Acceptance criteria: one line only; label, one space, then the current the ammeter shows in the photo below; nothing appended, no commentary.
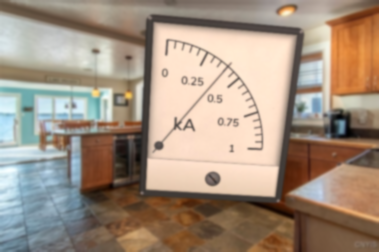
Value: 0.4 kA
